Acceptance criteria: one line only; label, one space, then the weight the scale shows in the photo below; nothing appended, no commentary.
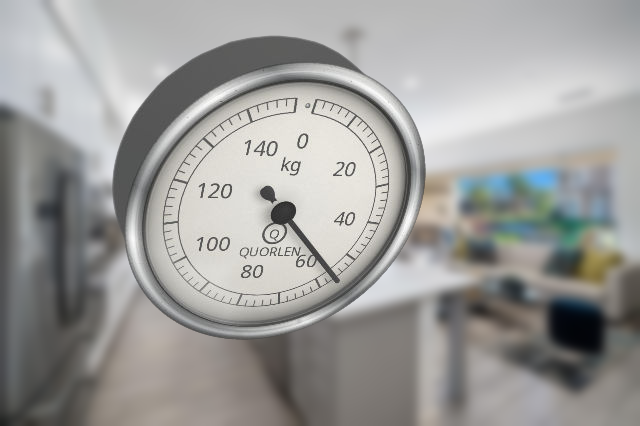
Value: 56 kg
